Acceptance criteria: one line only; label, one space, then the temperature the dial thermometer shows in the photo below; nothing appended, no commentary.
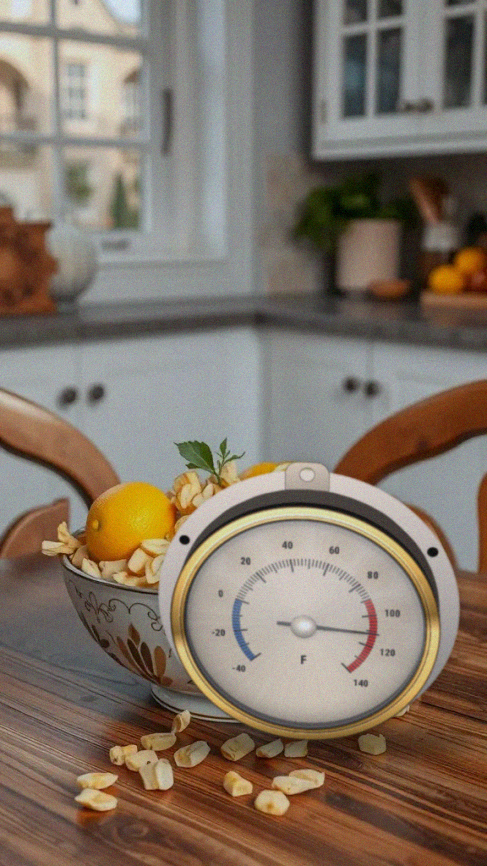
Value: 110 °F
